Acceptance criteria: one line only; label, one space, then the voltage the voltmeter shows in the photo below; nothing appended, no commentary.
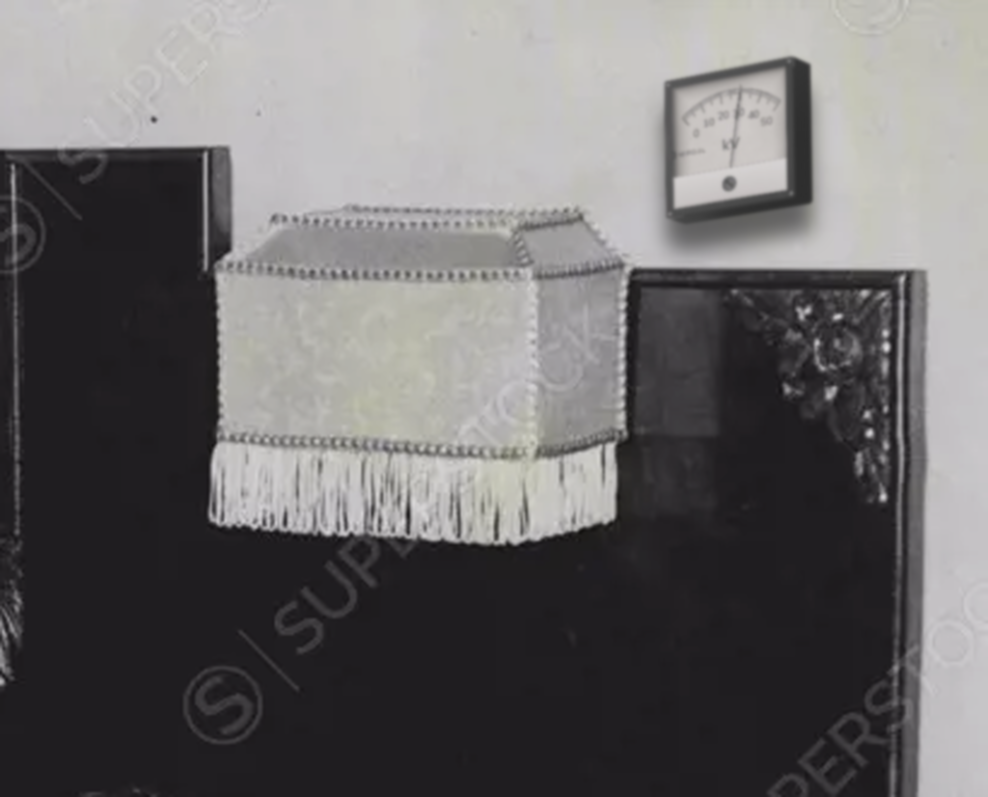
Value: 30 kV
